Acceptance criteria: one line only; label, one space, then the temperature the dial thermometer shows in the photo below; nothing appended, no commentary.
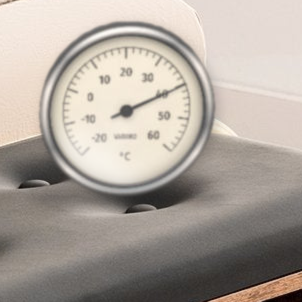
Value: 40 °C
